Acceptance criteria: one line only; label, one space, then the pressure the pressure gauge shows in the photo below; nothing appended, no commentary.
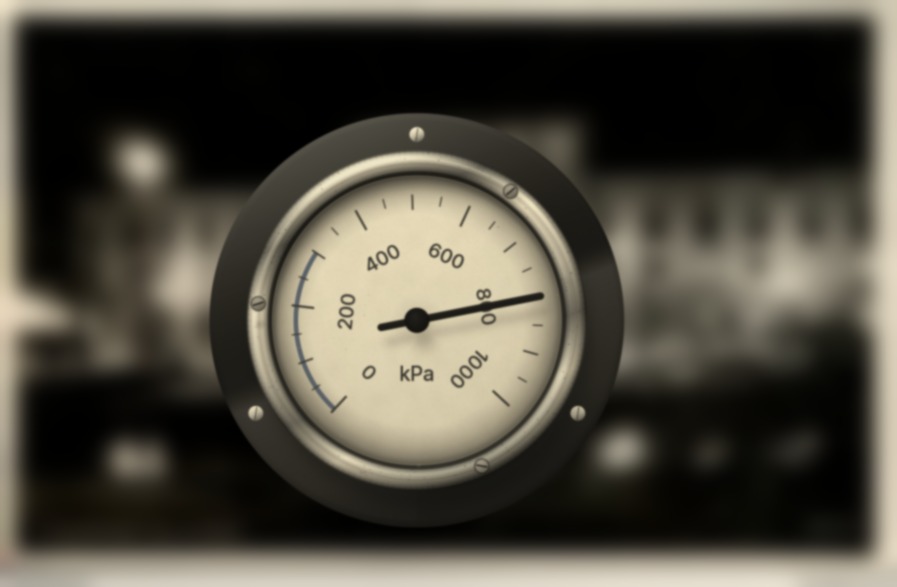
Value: 800 kPa
